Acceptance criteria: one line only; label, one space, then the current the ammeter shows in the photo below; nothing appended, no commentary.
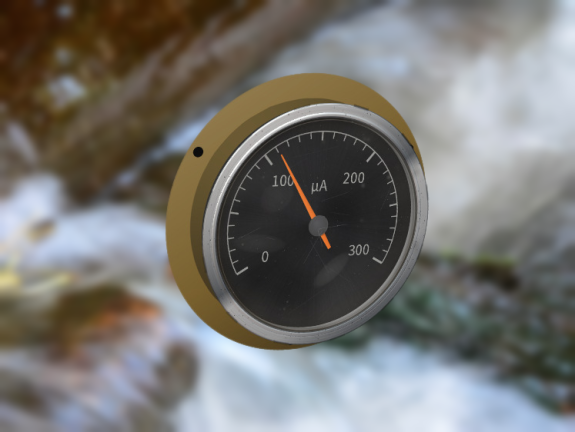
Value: 110 µA
